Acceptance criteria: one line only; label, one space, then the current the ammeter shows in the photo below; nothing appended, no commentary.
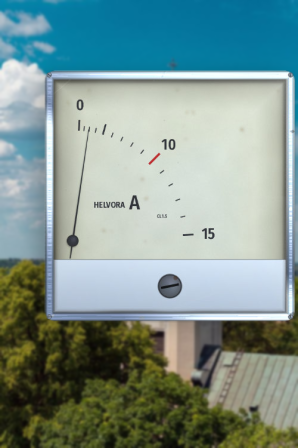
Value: 3 A
